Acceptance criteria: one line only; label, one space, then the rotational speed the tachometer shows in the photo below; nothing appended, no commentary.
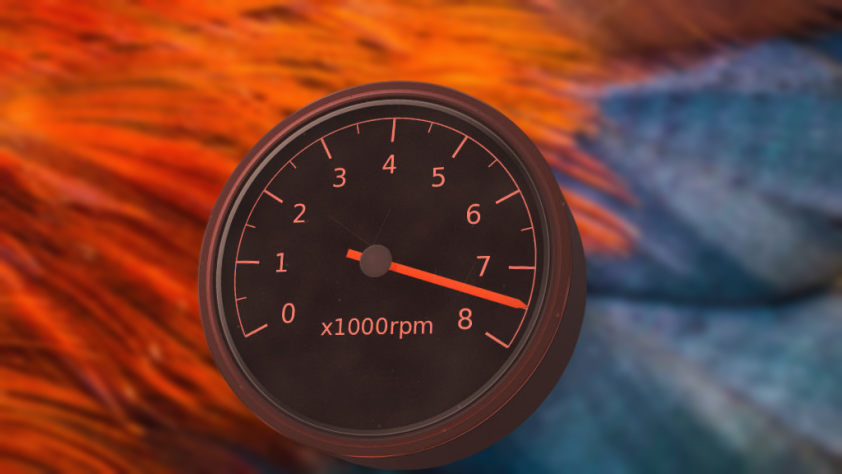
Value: 7500 rpm
